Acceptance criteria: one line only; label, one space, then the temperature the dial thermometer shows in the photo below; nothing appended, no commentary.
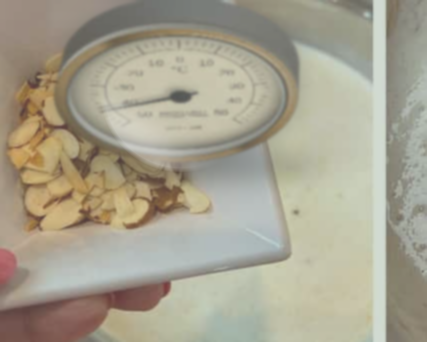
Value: -40 °C
